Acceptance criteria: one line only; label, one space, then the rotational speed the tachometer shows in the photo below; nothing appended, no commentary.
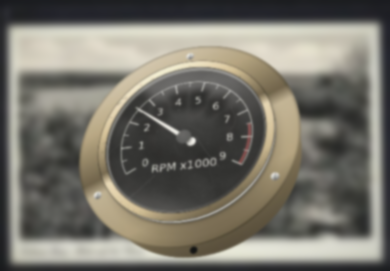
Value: 2500 rpm
